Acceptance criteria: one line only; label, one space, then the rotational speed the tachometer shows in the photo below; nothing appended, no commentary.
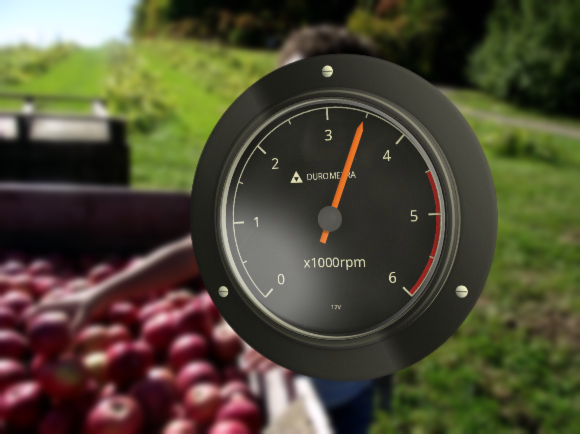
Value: 3500 rpm
